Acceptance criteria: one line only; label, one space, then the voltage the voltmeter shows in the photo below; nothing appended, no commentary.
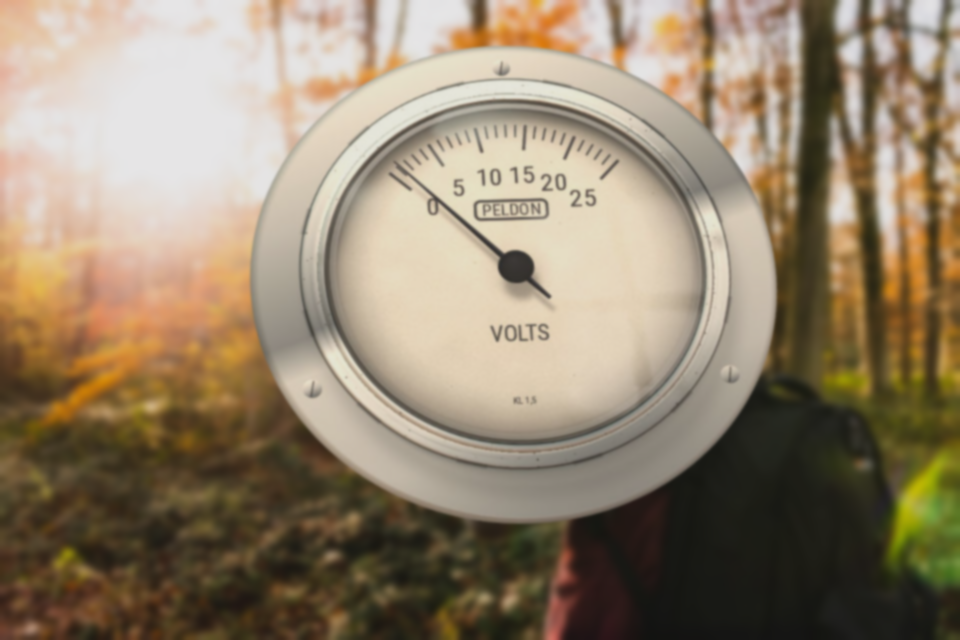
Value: 1 V
